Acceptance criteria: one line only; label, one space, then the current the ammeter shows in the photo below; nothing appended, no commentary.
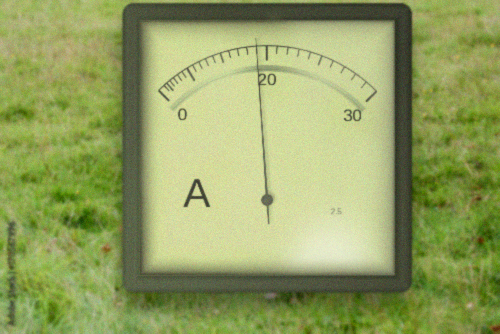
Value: 19 A
